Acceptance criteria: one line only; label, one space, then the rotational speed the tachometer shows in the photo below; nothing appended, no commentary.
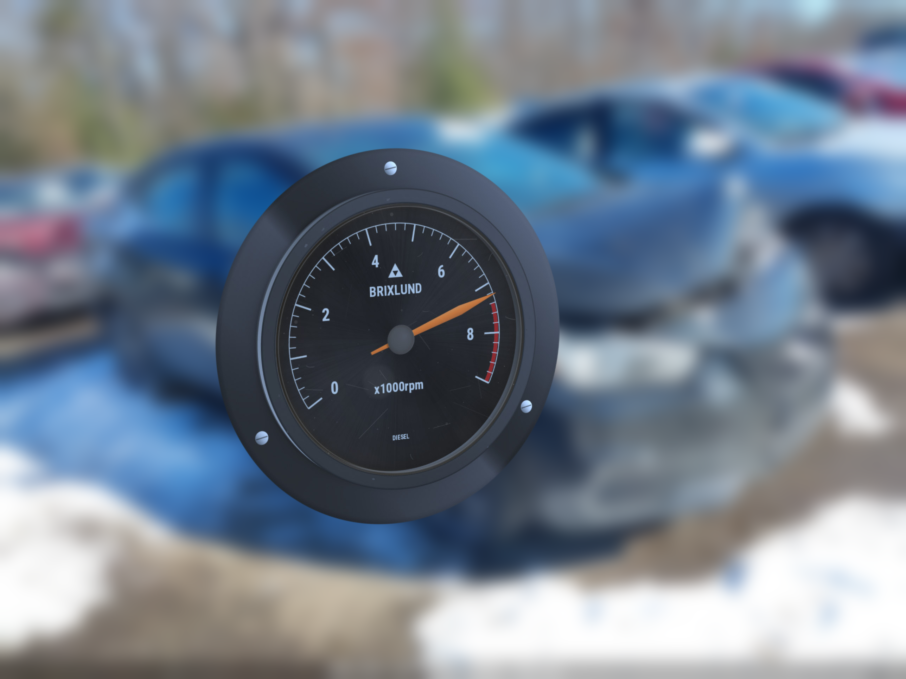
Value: 7200 rpm
